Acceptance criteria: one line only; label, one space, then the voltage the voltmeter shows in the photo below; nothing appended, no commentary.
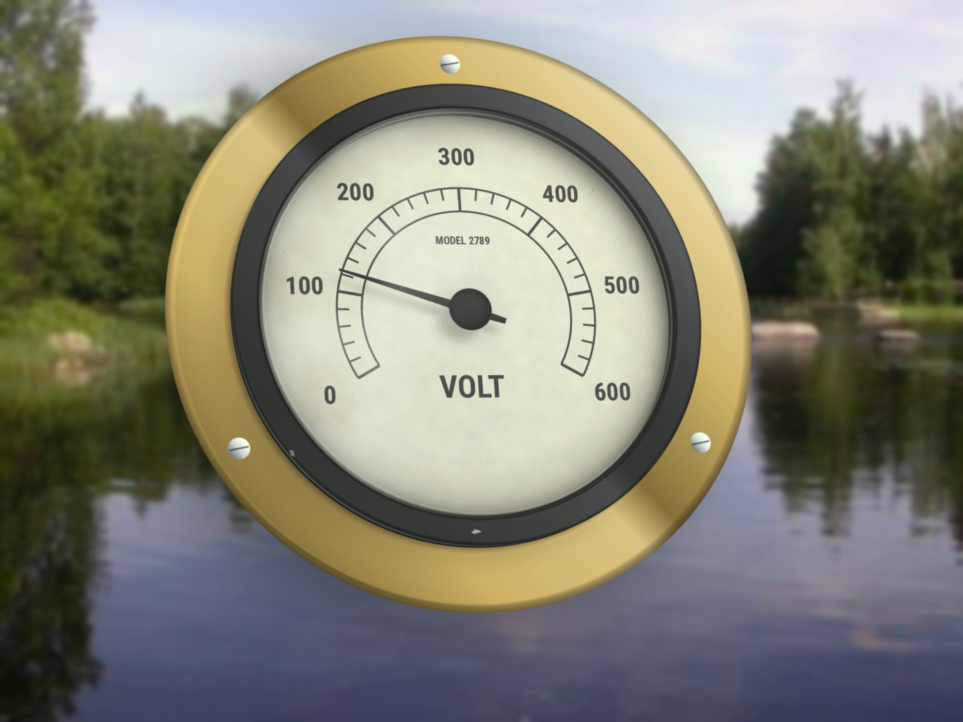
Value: 120 V
